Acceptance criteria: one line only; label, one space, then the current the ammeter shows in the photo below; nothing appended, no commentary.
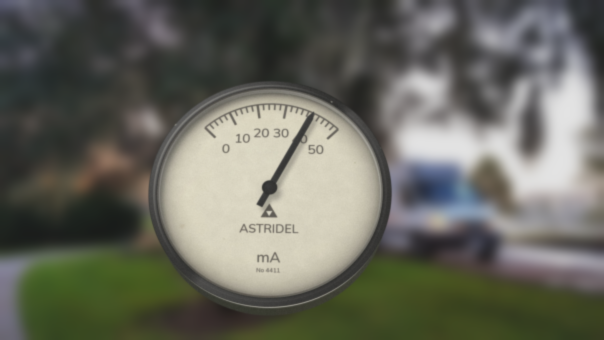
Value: 40 mA
